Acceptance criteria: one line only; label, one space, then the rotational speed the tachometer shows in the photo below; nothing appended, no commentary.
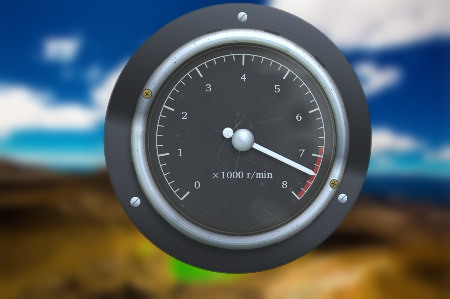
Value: 7400 rpm
